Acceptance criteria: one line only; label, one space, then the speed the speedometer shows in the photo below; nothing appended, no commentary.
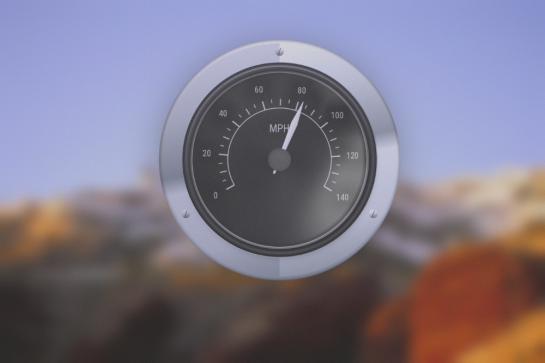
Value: 82.5 mph
